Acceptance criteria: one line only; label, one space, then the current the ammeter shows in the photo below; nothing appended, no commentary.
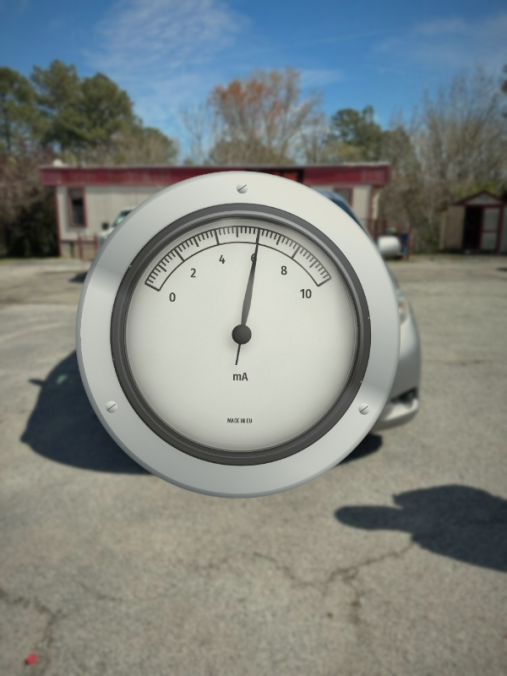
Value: 6 mA
